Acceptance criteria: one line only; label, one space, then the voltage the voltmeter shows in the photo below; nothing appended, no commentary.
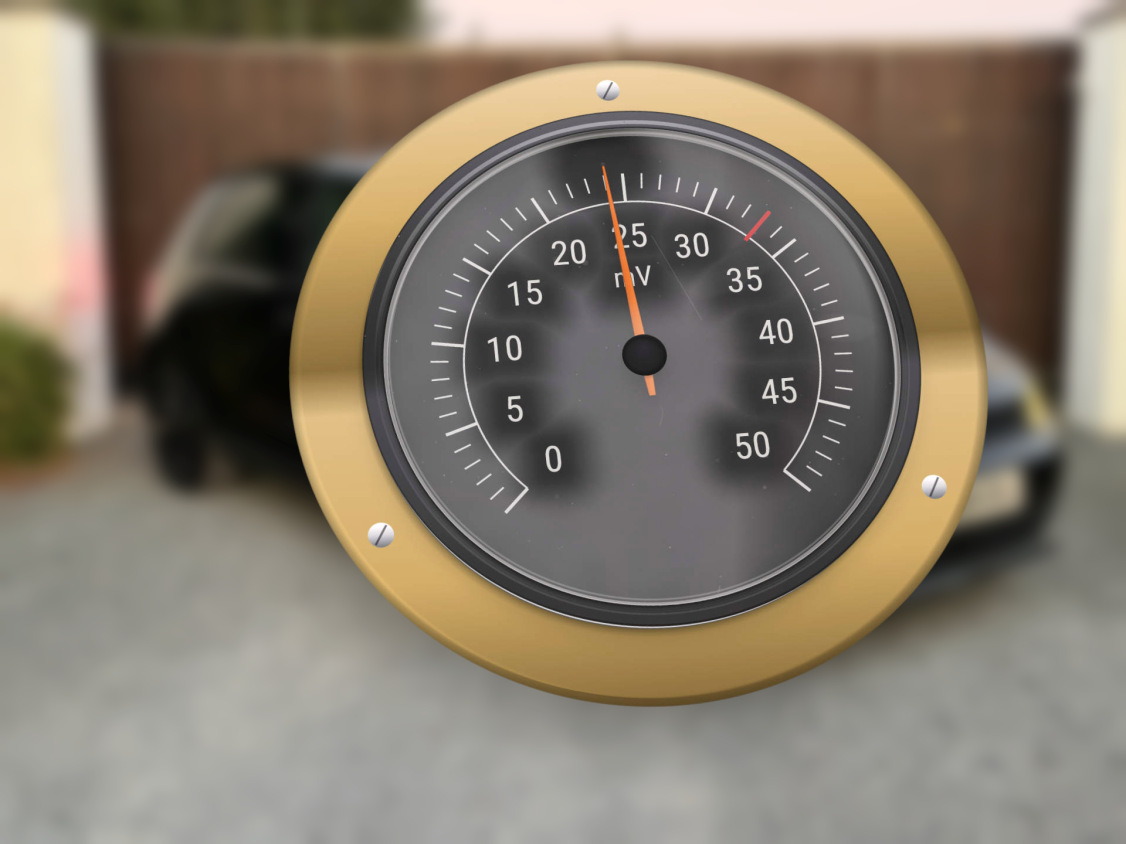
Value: 24 mV
